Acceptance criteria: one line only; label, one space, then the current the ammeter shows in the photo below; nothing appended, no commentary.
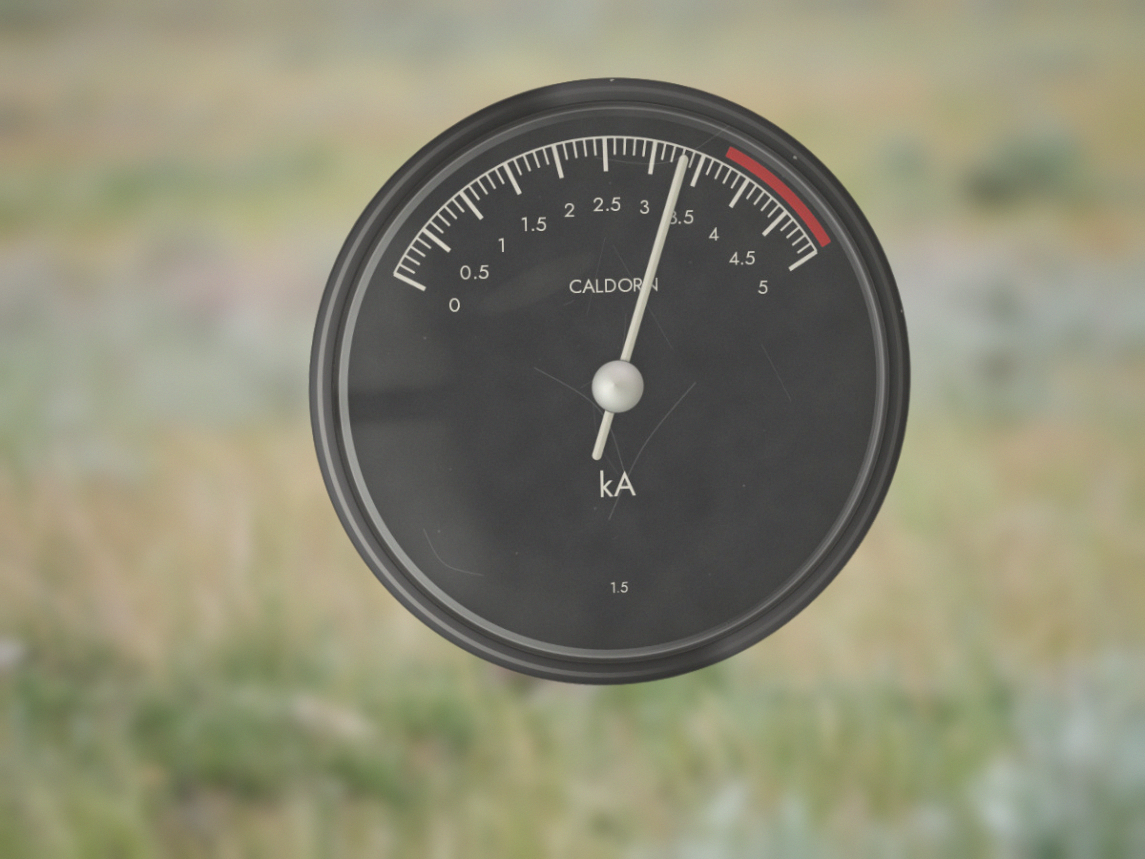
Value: 3.3 kA
